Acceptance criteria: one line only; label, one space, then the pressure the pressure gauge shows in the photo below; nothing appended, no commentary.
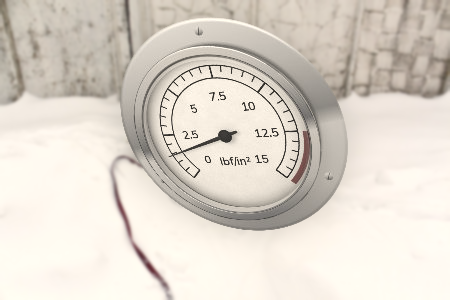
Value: 1.5 psi
